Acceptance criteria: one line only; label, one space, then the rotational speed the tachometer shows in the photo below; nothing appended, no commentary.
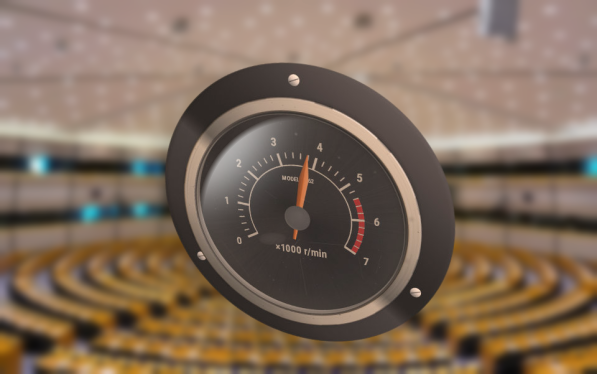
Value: 3800 rpm
